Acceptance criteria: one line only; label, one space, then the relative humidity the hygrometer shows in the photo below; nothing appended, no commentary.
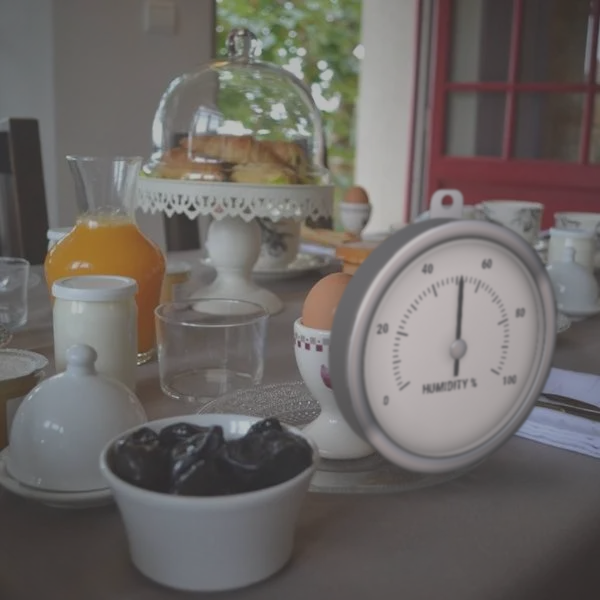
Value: 50 %
